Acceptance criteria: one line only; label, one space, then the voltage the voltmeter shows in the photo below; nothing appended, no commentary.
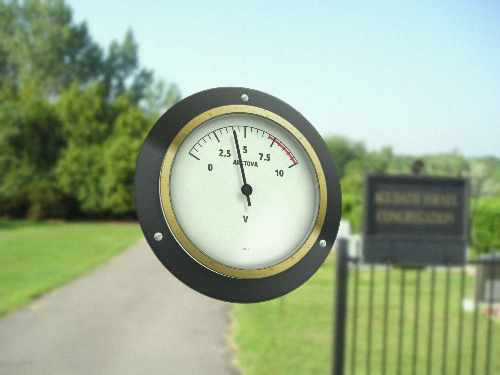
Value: 4 V
